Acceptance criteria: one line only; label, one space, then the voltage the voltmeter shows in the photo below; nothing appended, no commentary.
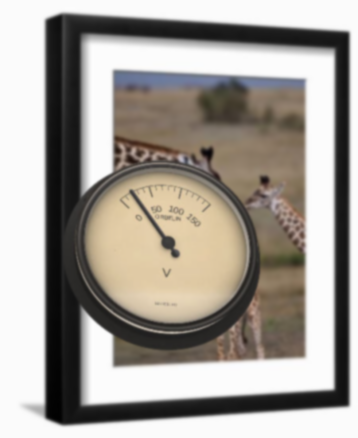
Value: 20 V
